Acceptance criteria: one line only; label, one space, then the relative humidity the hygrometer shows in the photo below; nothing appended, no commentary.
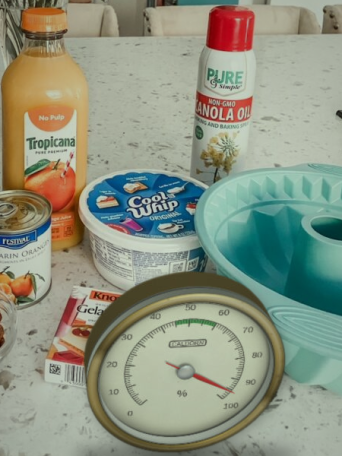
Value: 95 %
